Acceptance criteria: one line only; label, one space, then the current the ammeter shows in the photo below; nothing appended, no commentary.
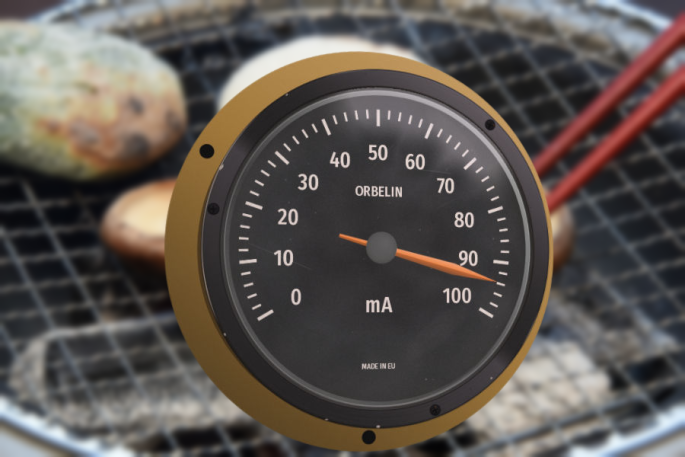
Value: 94 mA
